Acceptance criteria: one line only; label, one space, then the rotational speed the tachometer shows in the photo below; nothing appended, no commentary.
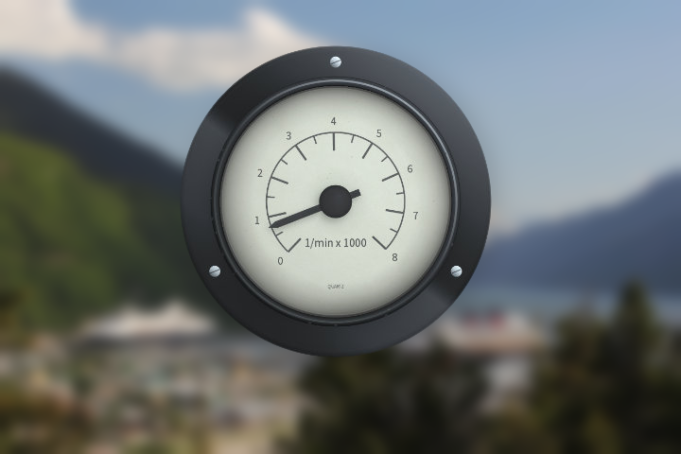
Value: 750 rpm
